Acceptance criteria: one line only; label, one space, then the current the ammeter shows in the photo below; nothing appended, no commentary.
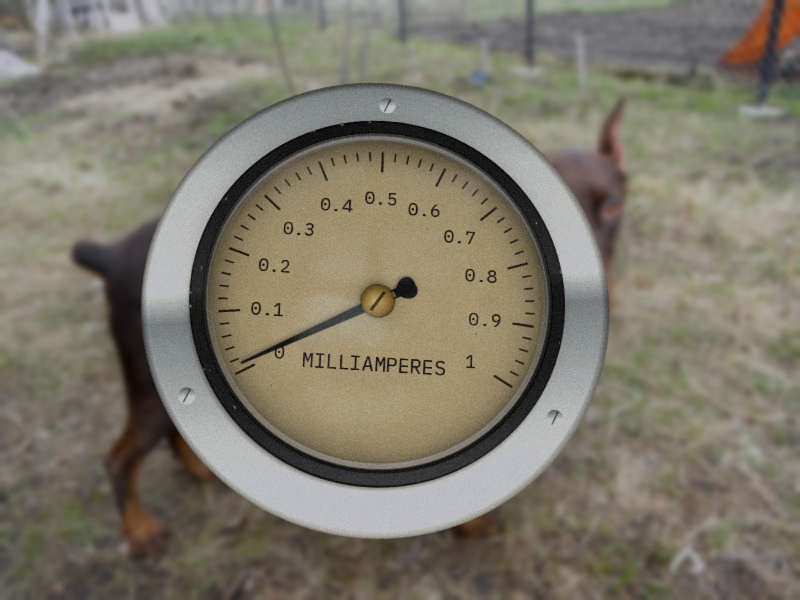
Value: 0.01 mA
